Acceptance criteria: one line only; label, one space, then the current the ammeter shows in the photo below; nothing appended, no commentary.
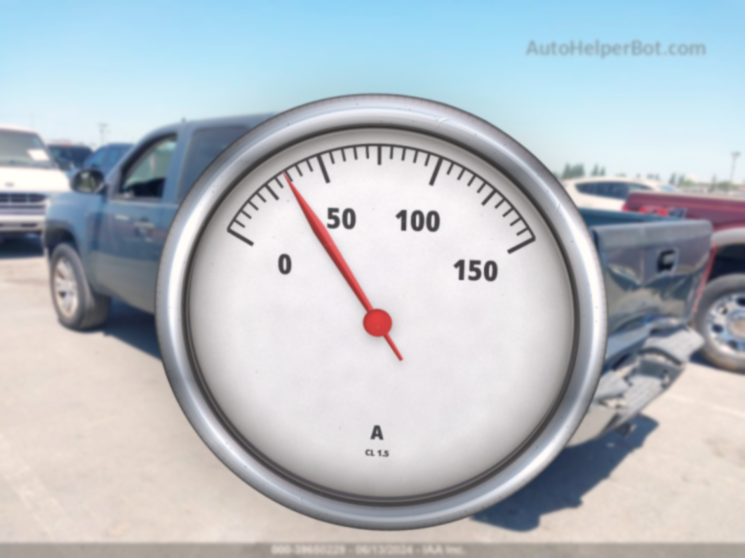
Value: 35 A
